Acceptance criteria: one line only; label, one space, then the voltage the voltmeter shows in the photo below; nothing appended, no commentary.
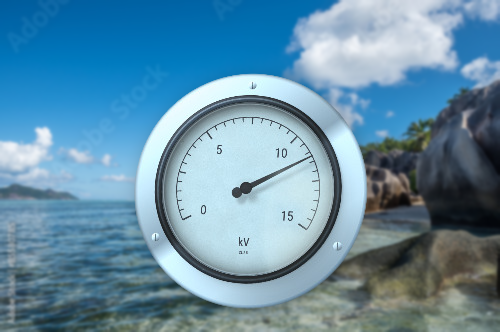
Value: 11.25 kV
